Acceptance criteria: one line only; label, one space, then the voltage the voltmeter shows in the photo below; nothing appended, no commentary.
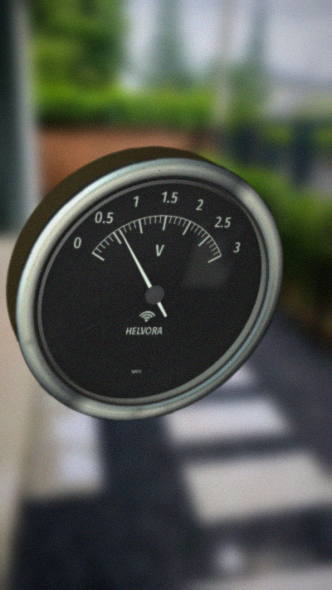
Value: 0.6 V
